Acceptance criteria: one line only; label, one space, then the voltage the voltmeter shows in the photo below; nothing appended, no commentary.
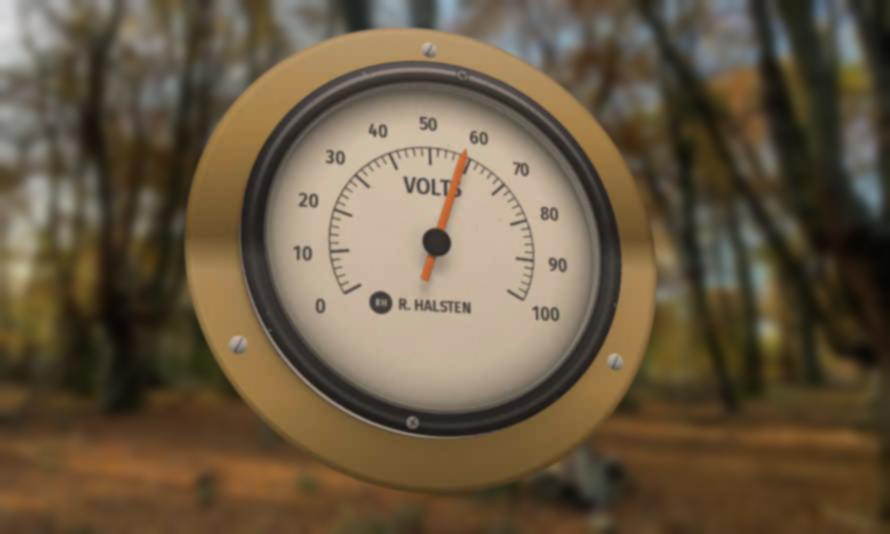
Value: 58 V
